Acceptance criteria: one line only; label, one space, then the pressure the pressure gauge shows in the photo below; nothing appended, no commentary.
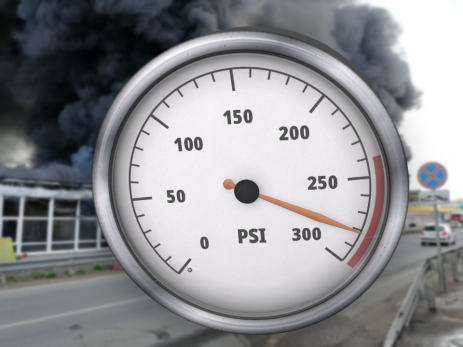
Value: 280 psi
